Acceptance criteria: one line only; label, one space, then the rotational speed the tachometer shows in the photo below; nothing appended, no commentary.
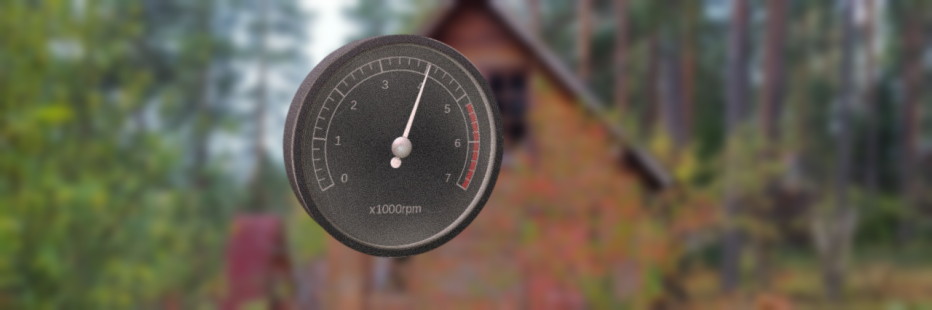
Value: 4000 rpm
